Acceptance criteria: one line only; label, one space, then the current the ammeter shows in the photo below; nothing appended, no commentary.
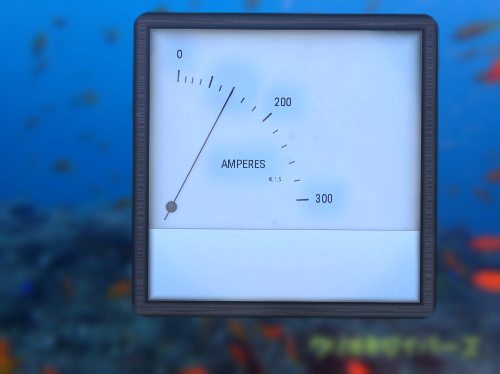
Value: 140 A
